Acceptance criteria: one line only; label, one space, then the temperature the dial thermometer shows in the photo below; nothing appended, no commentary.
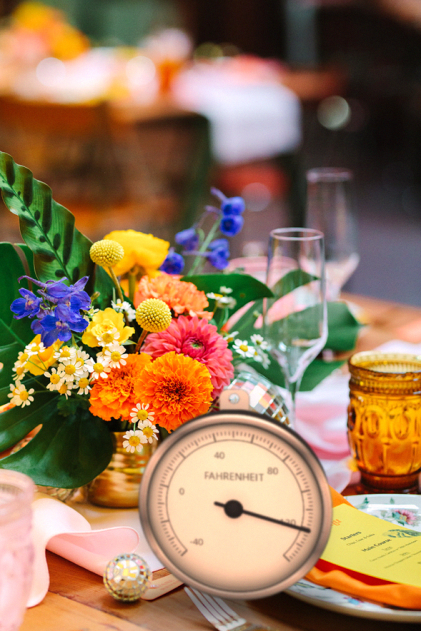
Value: 120 °F
